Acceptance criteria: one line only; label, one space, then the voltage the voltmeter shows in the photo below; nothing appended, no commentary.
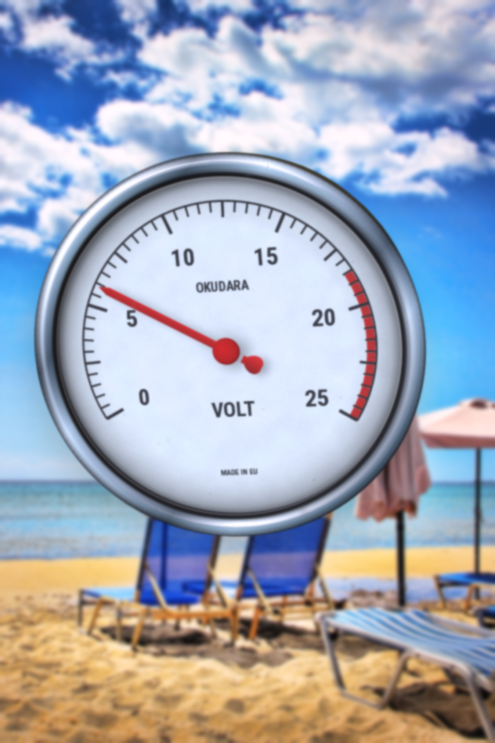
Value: 6 V
